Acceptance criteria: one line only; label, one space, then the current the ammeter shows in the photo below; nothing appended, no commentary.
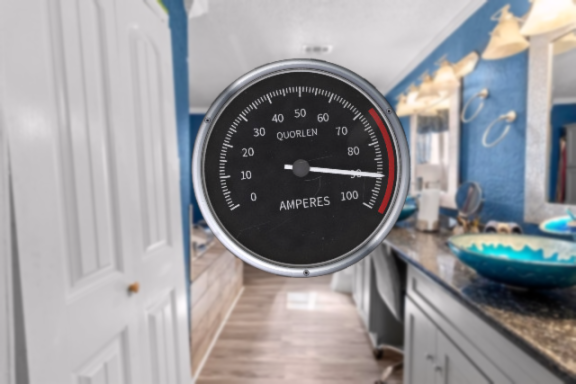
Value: 90 A
